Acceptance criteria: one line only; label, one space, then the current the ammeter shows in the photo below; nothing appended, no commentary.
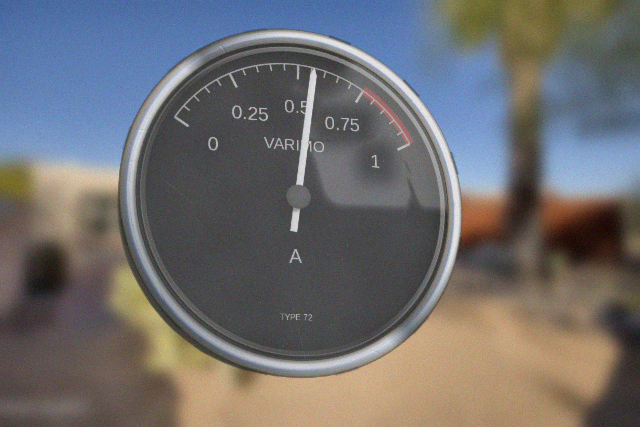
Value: 0.55 A
